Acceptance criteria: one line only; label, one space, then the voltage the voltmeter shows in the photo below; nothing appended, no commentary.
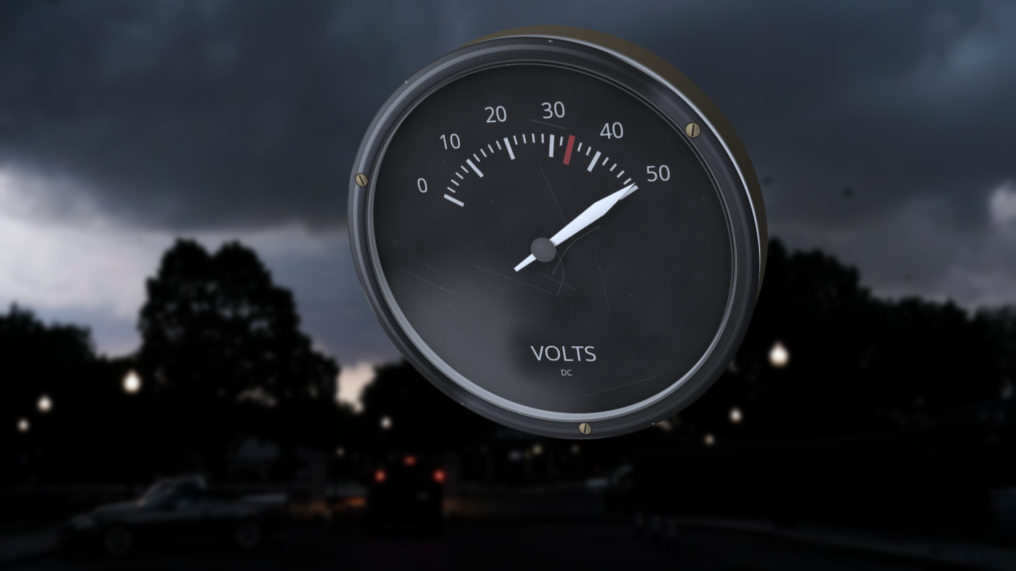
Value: 49 V
